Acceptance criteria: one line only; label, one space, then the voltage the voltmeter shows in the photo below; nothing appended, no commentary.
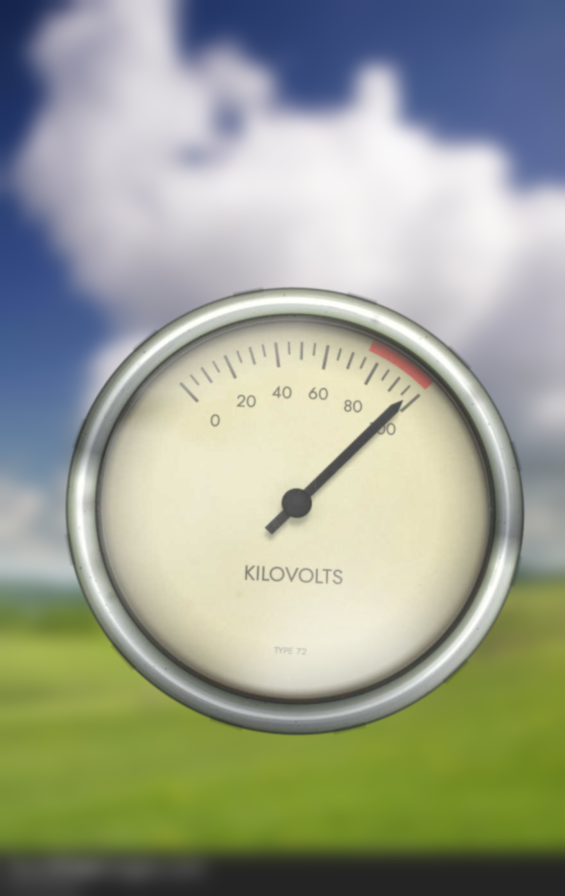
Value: 97.5 kV
